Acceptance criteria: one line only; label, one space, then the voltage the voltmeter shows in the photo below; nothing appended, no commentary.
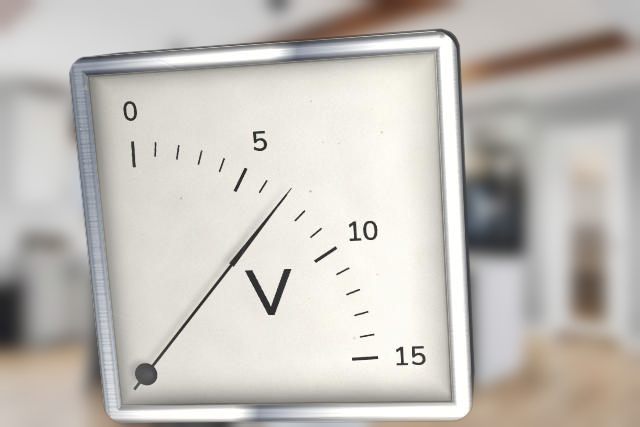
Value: 7 V
